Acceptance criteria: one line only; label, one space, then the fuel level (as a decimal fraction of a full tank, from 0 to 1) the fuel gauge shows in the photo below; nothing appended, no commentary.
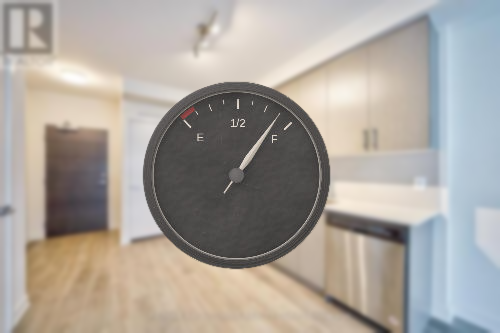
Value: 0.875
